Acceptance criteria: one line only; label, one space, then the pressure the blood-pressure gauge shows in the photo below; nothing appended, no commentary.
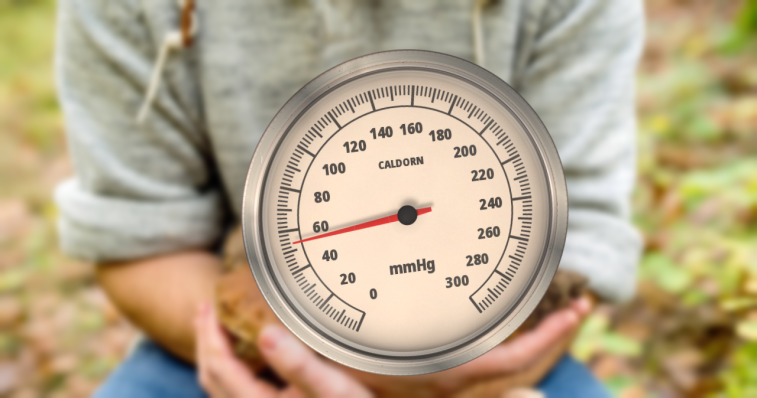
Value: 54 mmHg
